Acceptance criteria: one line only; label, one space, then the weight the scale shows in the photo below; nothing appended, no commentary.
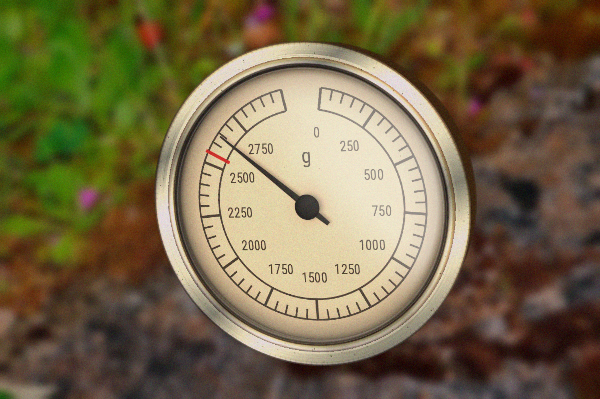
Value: 2650 g
